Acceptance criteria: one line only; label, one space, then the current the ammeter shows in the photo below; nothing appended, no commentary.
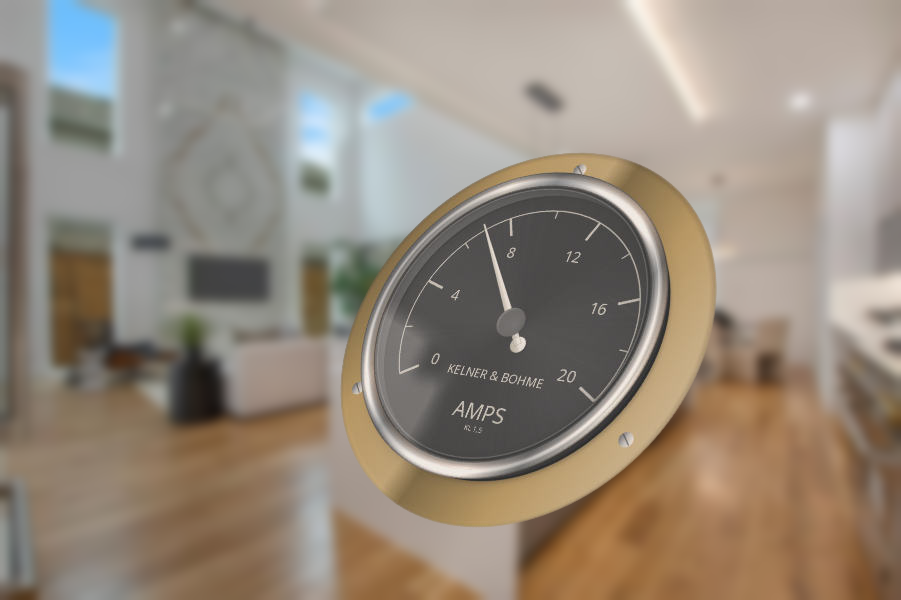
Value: 7 A
